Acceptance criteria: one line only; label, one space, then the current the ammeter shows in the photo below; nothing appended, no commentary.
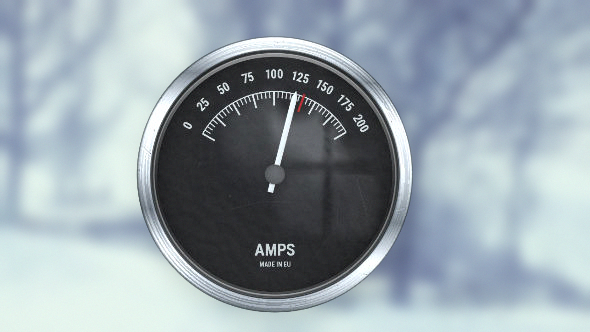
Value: 125 A
